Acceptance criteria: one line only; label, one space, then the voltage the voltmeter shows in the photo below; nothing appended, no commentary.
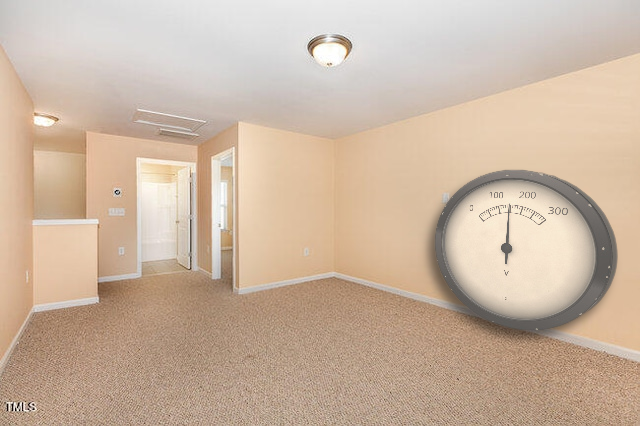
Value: 150 V
